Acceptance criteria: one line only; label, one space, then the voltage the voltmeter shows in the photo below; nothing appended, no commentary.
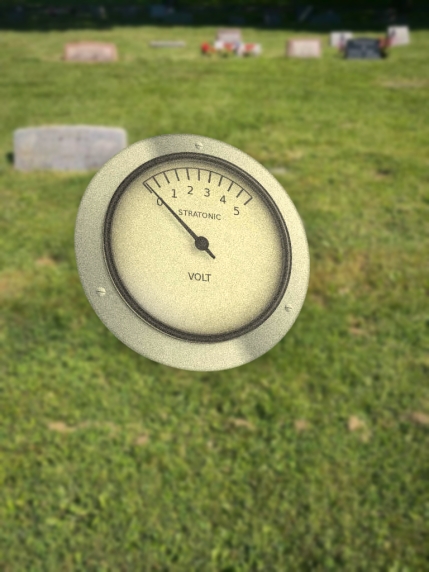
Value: 0 V
